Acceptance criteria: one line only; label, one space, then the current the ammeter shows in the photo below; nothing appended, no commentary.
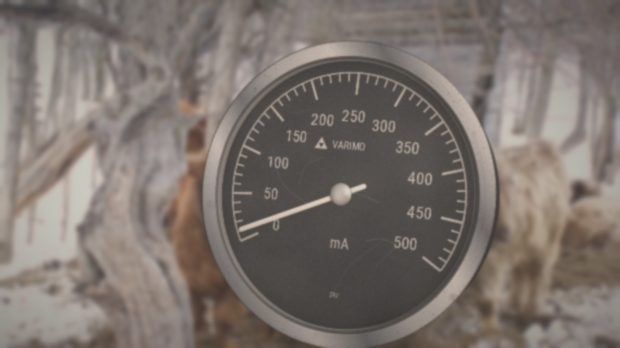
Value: 10 mA
